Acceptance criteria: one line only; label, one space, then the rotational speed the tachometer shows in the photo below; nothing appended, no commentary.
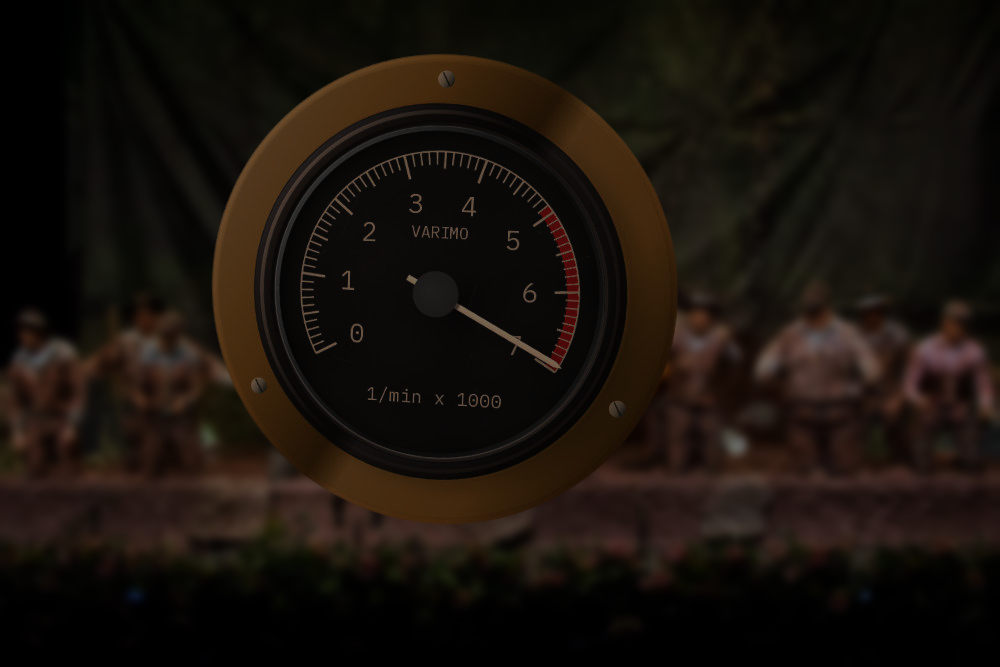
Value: 6900 rpm
